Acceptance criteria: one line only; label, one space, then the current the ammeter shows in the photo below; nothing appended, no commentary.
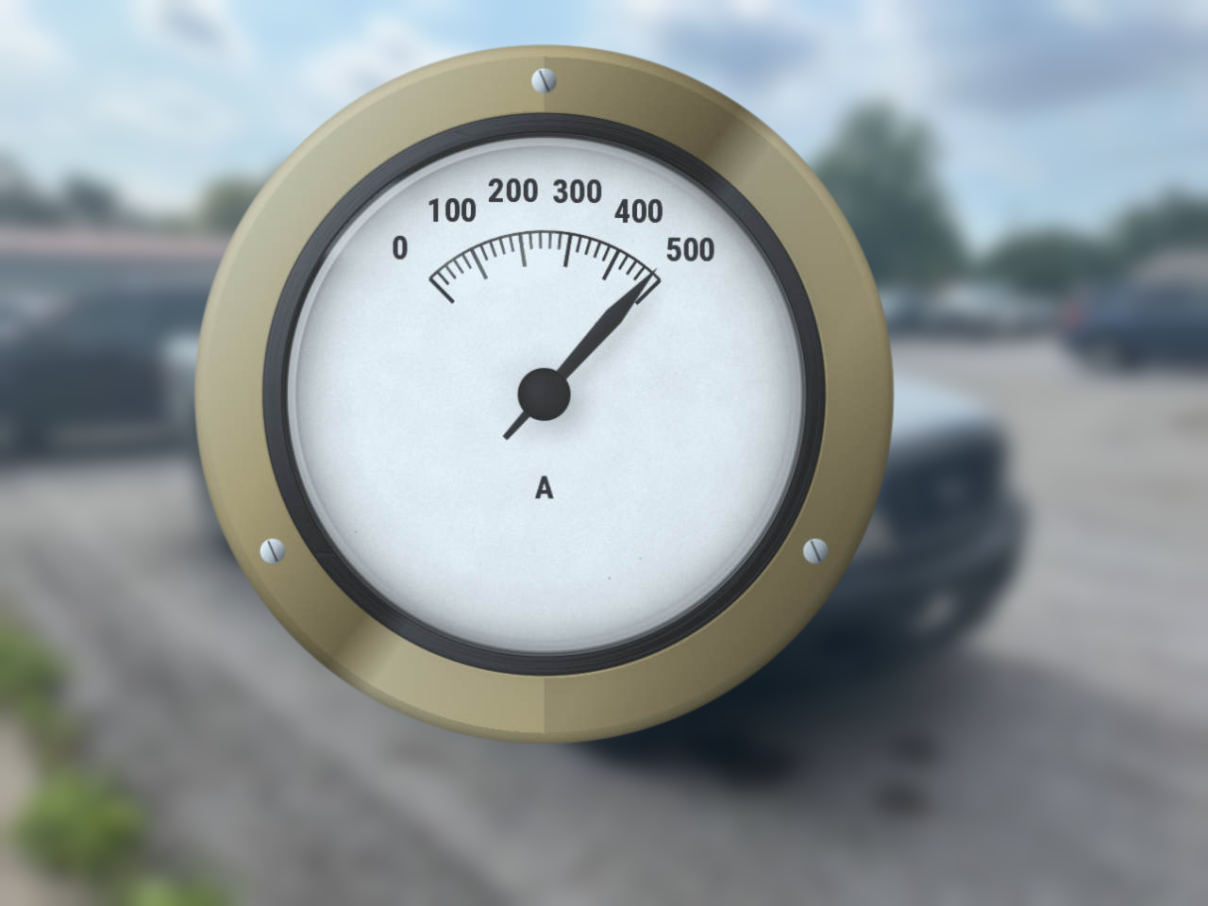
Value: 480 A
